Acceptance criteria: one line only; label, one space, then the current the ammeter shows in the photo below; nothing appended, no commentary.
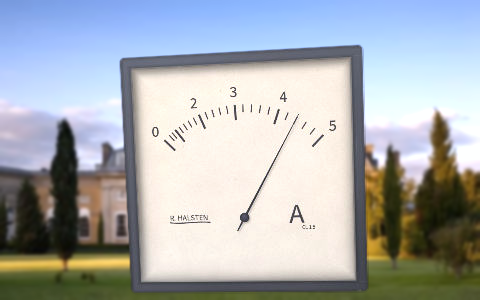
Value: 4.4 A
